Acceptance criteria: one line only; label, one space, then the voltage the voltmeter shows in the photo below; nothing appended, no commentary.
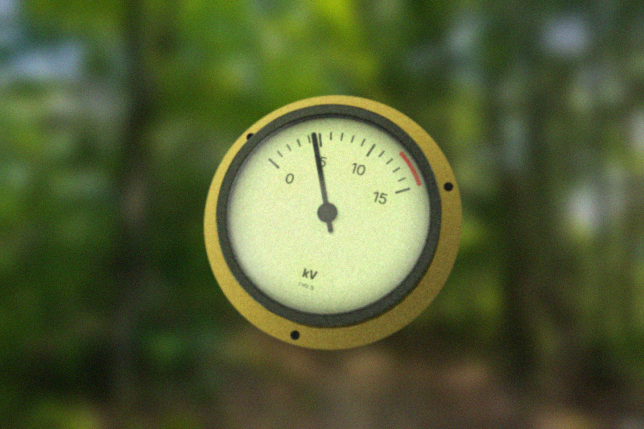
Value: 4.5 kV
